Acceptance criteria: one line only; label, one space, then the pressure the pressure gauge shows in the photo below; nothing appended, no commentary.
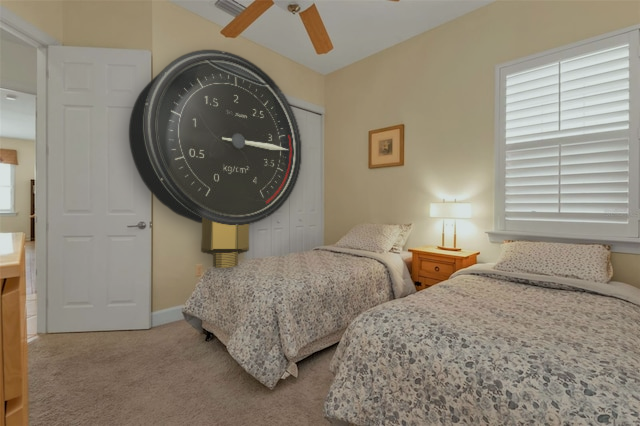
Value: 3.2 kg/cm²
